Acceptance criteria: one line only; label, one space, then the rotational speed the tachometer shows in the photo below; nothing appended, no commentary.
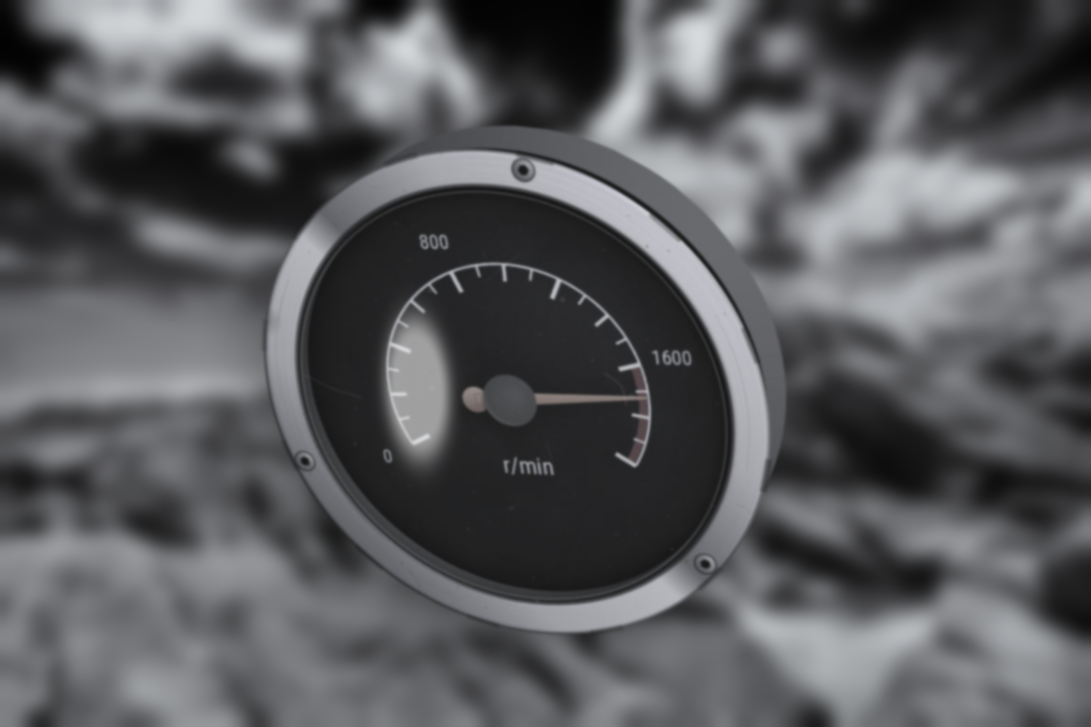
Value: 1700 rpm
